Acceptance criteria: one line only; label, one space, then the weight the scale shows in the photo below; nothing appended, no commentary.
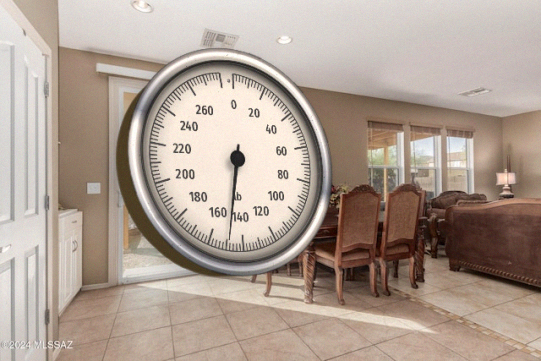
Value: 150 lb
